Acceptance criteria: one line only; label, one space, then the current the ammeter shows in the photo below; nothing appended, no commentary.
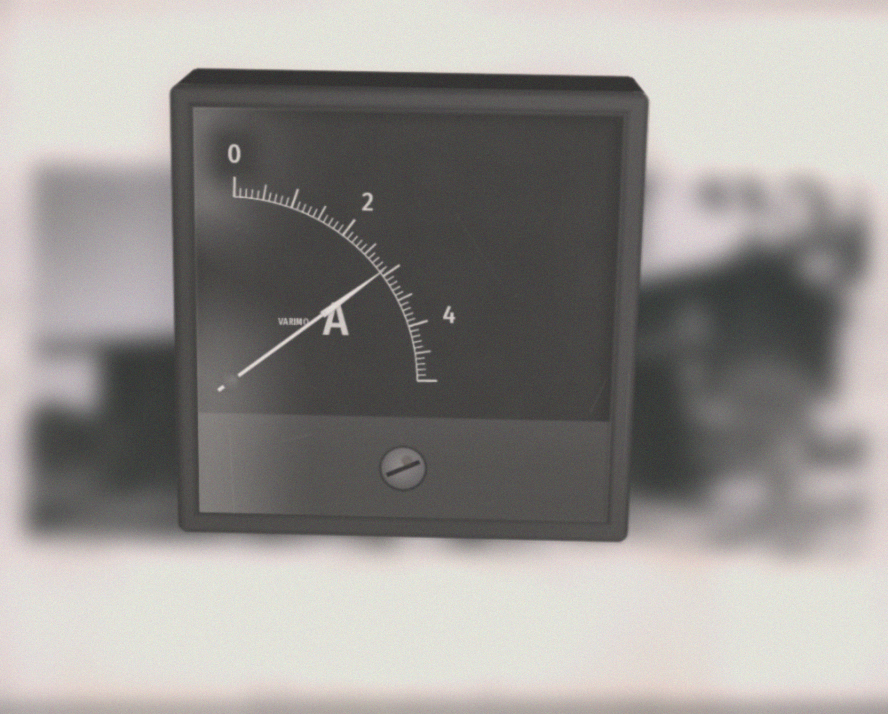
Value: 2.9 A
